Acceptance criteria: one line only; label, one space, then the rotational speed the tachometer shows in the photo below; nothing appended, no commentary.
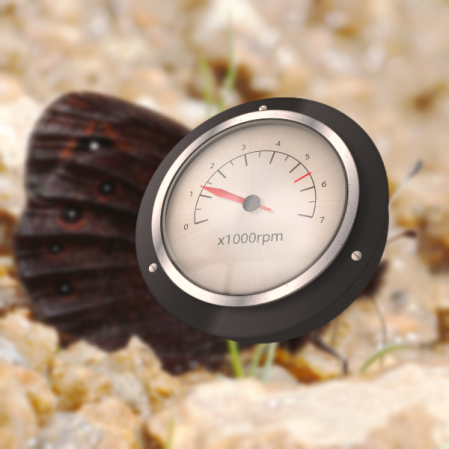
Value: 1250 rpm
